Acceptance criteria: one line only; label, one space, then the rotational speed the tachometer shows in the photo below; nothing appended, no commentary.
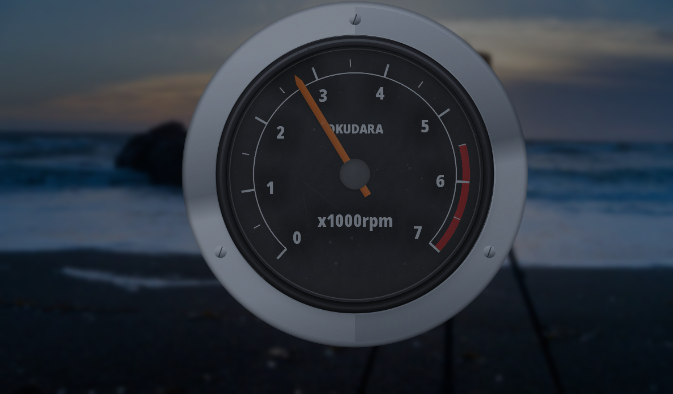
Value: 2750 rpm
